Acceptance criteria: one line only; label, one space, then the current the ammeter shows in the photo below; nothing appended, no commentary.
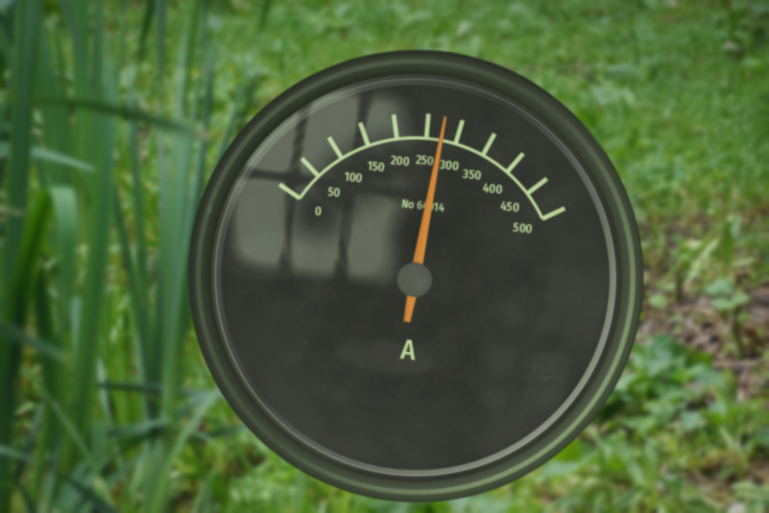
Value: 275 A
